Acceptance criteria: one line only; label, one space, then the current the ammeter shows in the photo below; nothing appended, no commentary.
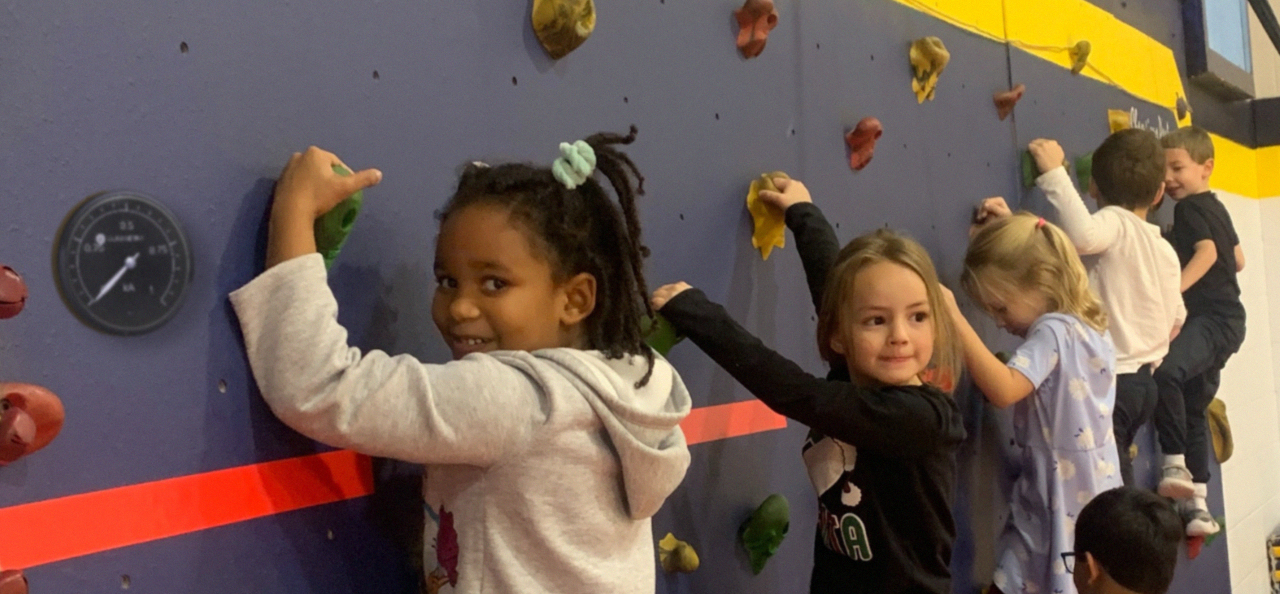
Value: 0 kA
